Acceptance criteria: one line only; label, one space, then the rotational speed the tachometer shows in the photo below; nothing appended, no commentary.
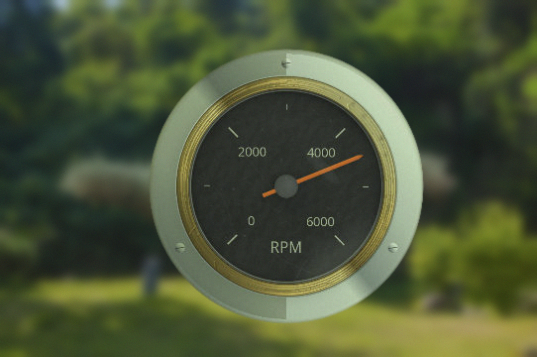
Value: 4500 rpm
